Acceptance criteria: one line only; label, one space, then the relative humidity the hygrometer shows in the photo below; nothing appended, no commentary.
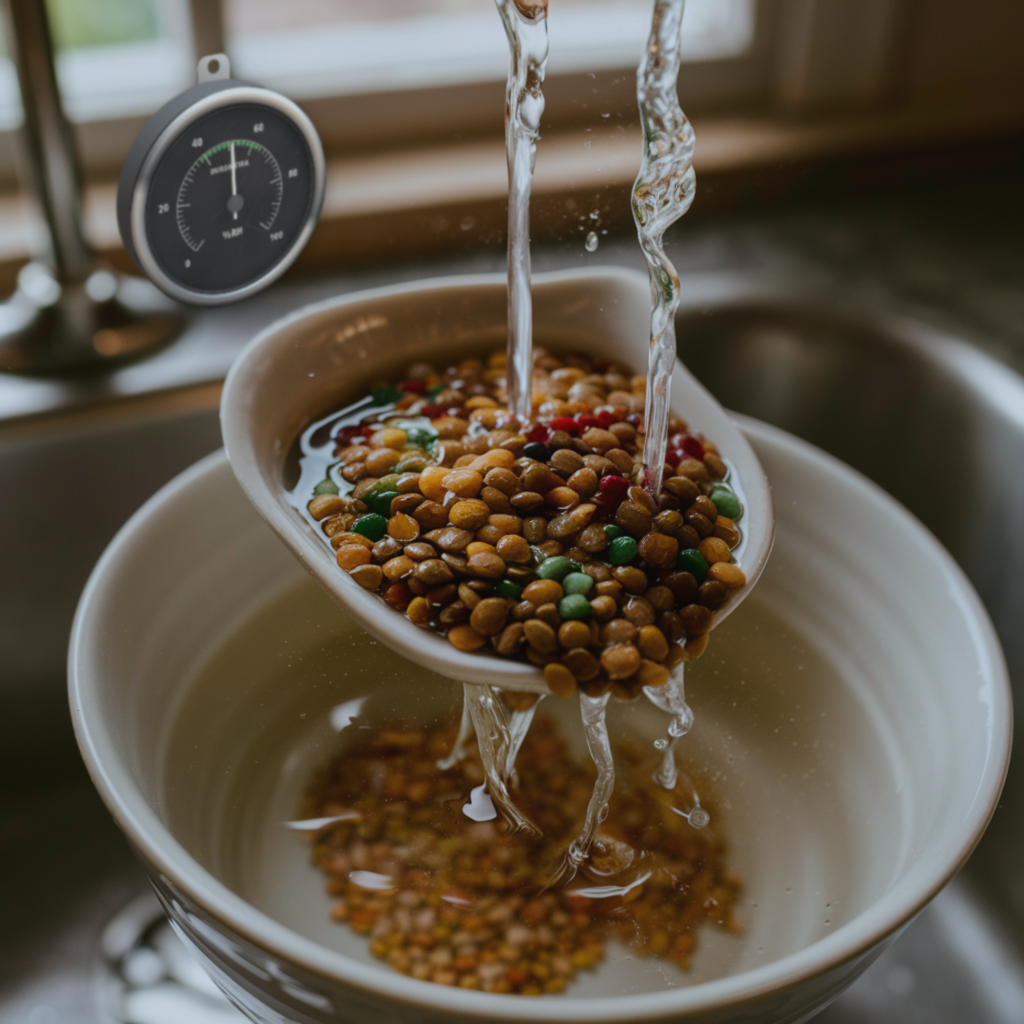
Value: 50 %
